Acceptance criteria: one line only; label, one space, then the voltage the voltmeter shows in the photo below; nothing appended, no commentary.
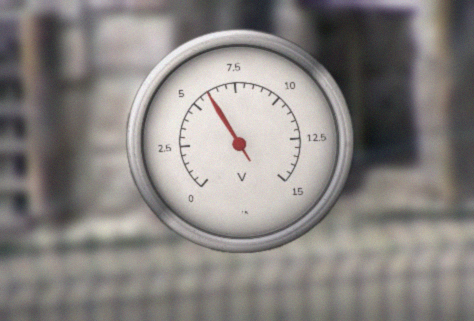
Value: 6 V
